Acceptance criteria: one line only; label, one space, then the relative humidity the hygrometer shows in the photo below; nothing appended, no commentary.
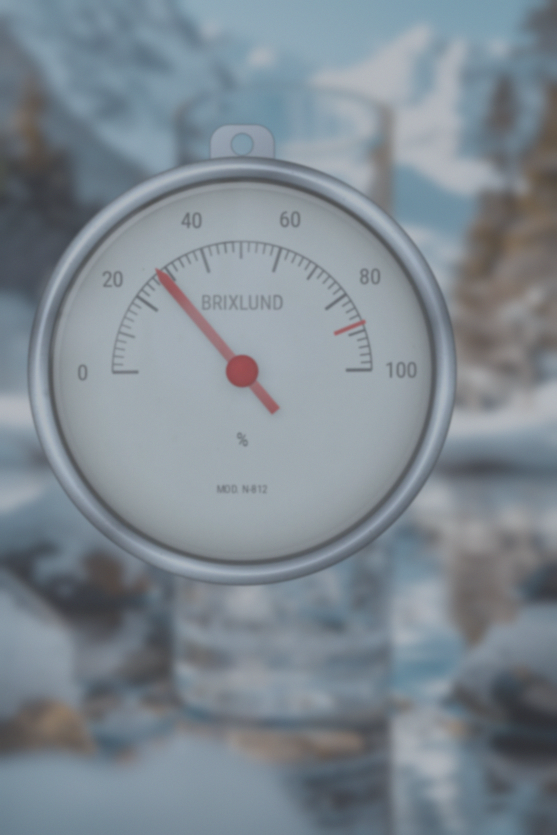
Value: 28 %
